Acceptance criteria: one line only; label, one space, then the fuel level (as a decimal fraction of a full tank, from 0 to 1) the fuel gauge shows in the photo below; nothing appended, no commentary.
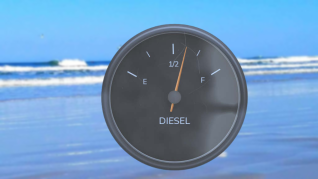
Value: 0.625
